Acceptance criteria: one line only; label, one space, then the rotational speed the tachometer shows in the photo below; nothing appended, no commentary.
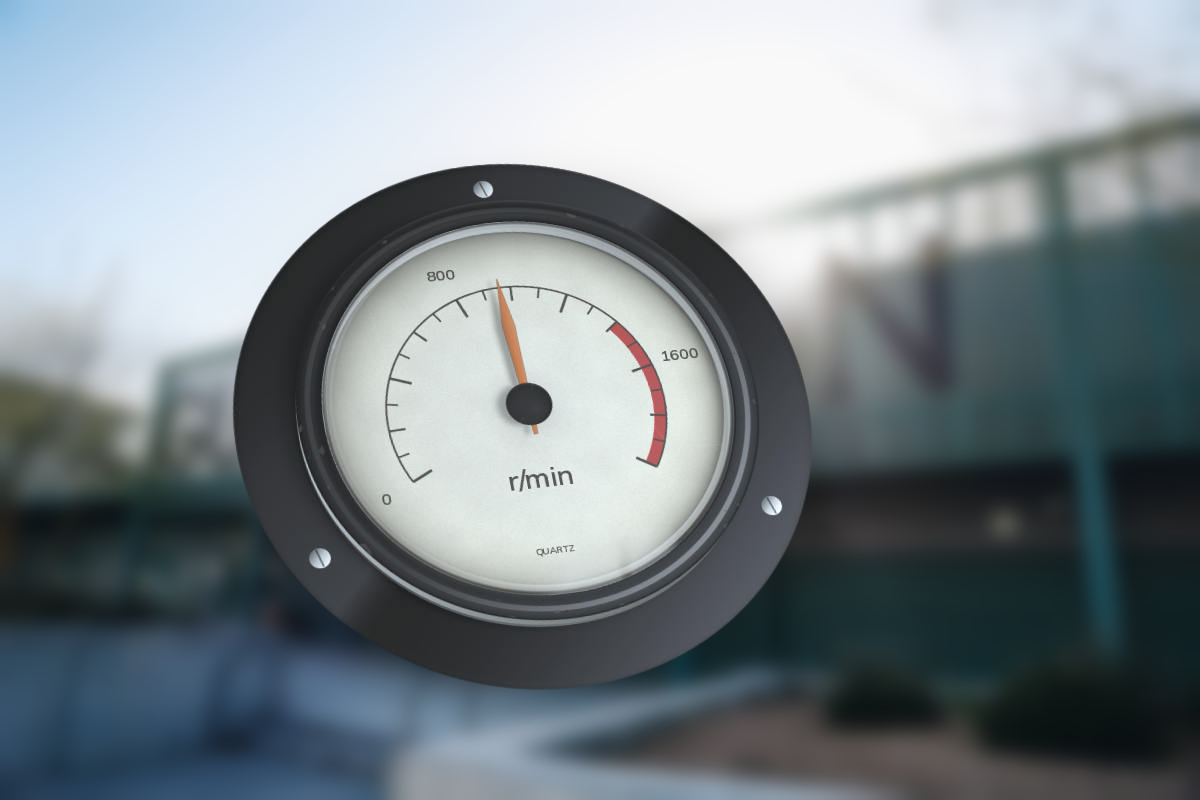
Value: 950 rpm
